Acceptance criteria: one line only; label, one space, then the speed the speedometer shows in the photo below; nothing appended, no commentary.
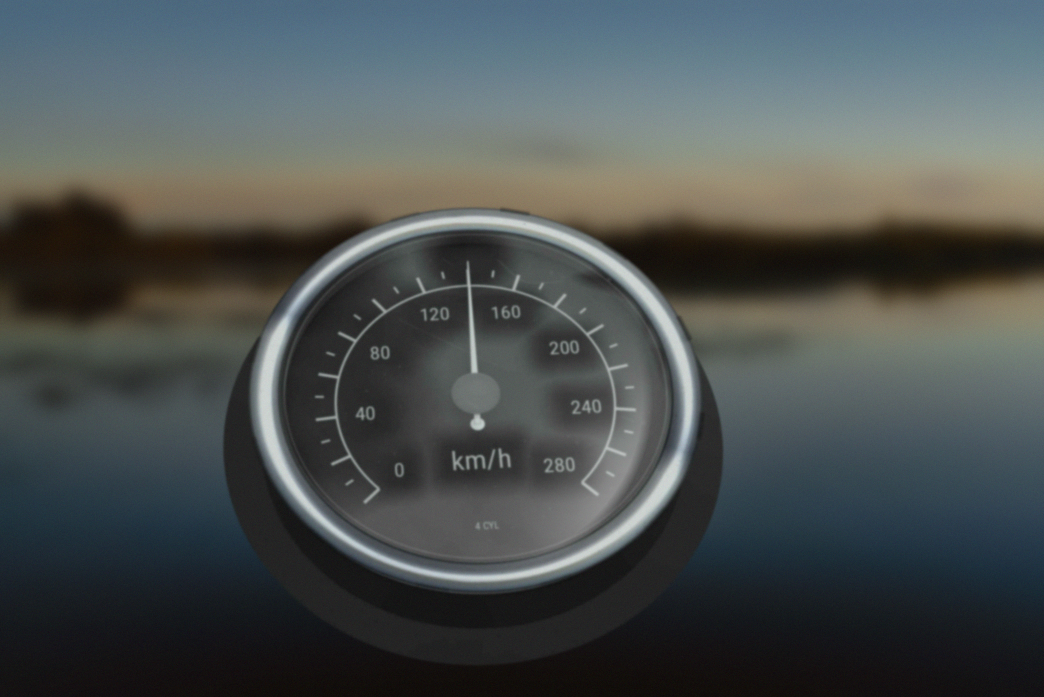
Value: 140 km/h
